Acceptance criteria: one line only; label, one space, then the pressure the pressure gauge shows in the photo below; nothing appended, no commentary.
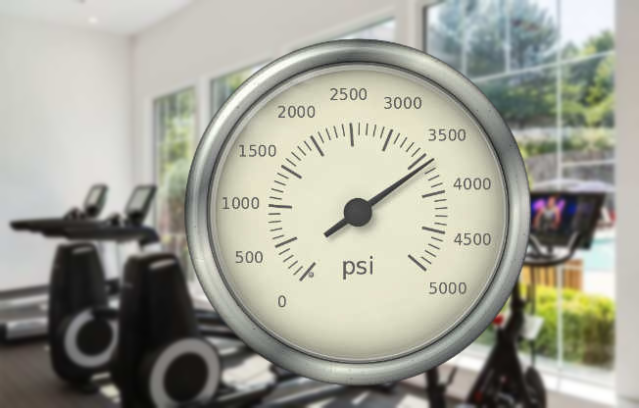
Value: 3600 psi
